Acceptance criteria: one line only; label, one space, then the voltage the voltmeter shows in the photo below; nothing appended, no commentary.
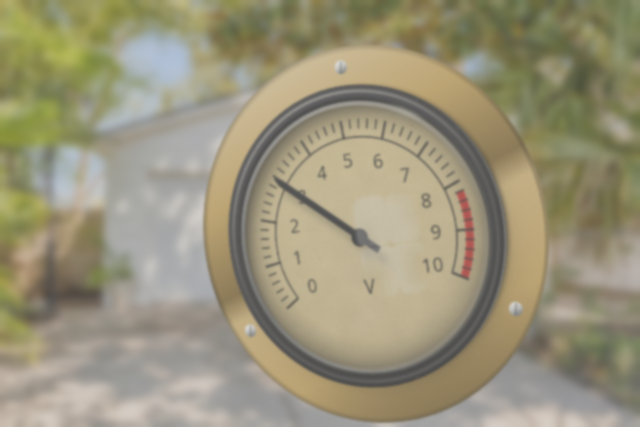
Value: 3 V
